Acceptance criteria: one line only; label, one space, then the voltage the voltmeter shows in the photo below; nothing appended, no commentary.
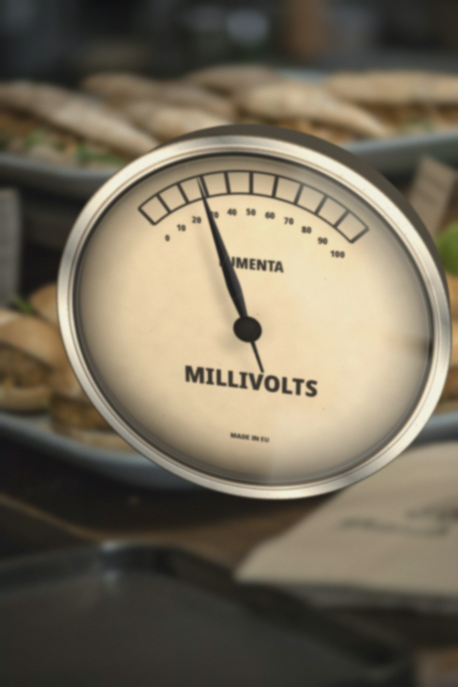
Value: 30 mV
